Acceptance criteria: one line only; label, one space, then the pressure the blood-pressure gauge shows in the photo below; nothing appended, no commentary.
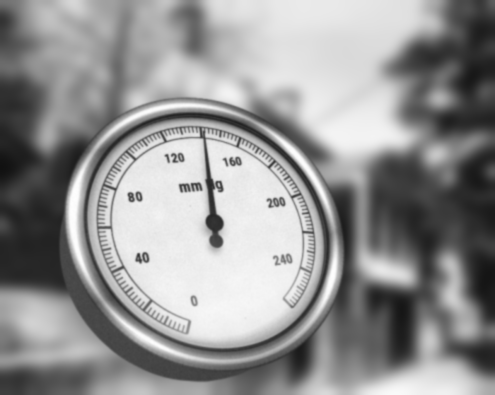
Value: 140 mmHg
